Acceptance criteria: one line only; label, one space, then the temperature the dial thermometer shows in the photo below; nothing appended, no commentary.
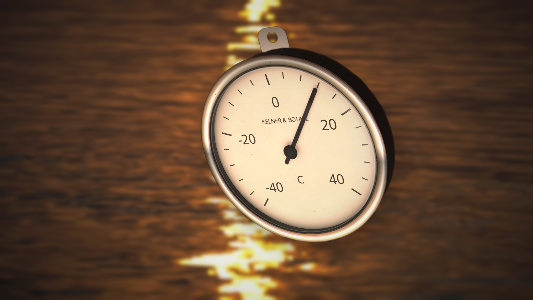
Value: 12 °C
